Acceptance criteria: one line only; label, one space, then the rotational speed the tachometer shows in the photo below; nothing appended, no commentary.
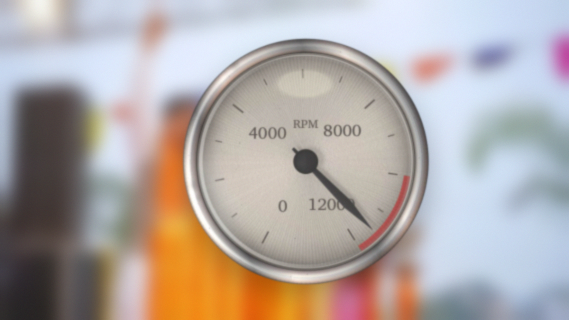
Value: 11500 rpm
